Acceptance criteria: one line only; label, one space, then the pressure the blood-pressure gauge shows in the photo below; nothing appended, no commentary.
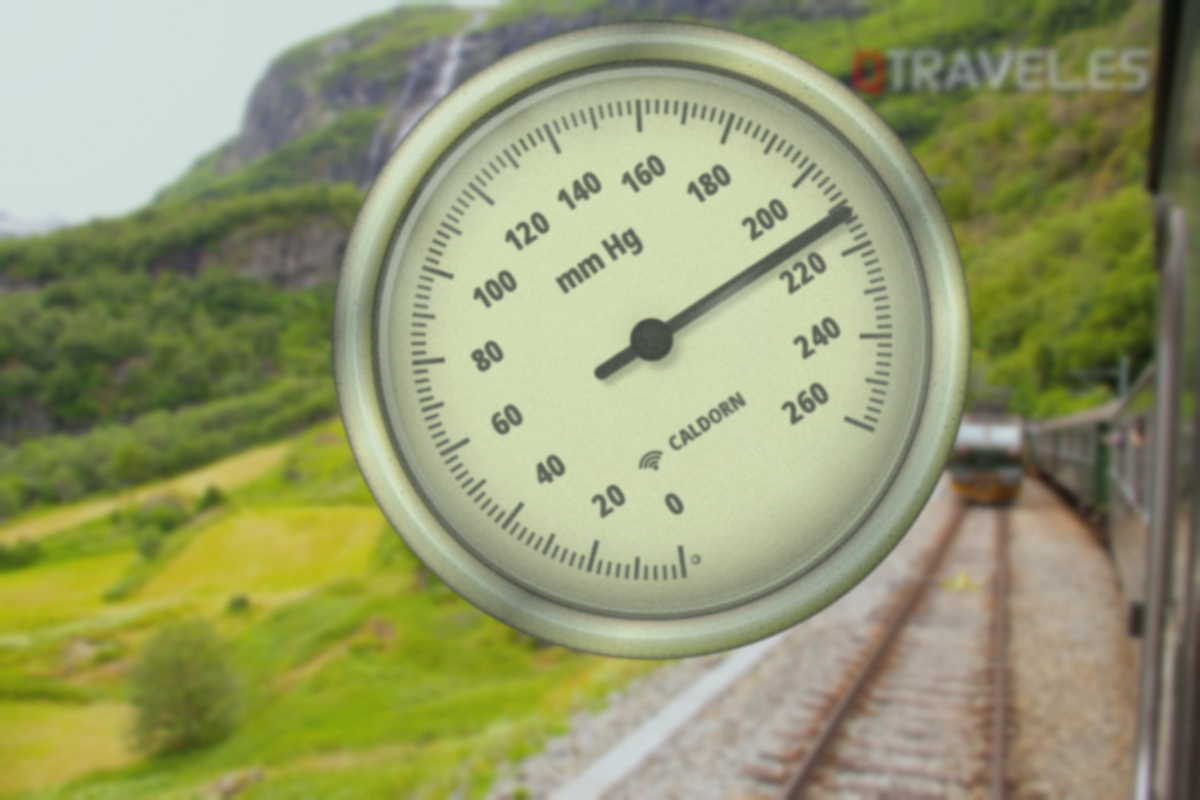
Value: 212 mmHg
